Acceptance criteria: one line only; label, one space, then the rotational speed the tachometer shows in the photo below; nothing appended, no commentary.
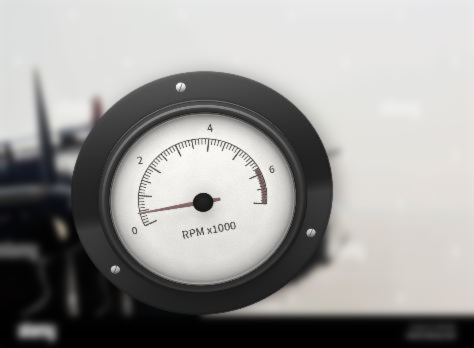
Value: 500 rpm
